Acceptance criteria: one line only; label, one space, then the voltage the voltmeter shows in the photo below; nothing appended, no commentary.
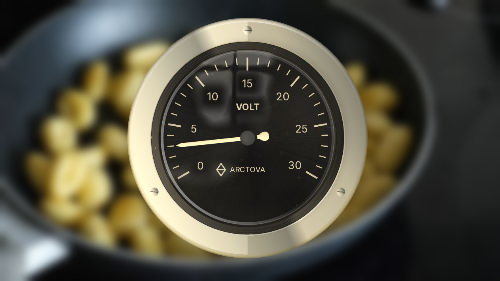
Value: 3 V
